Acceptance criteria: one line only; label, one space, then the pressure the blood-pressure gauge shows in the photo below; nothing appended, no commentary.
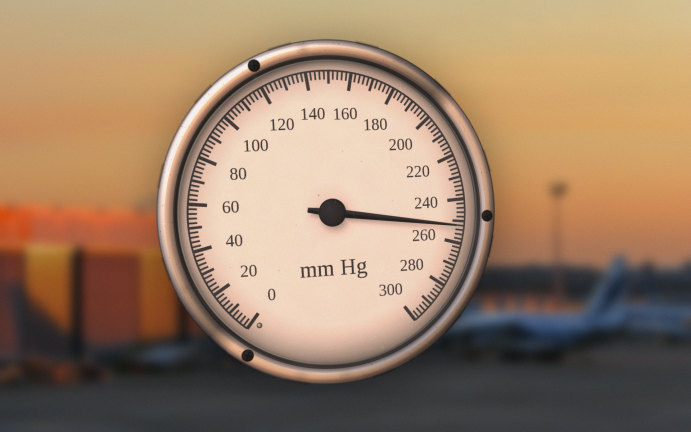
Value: 252 mmHg
